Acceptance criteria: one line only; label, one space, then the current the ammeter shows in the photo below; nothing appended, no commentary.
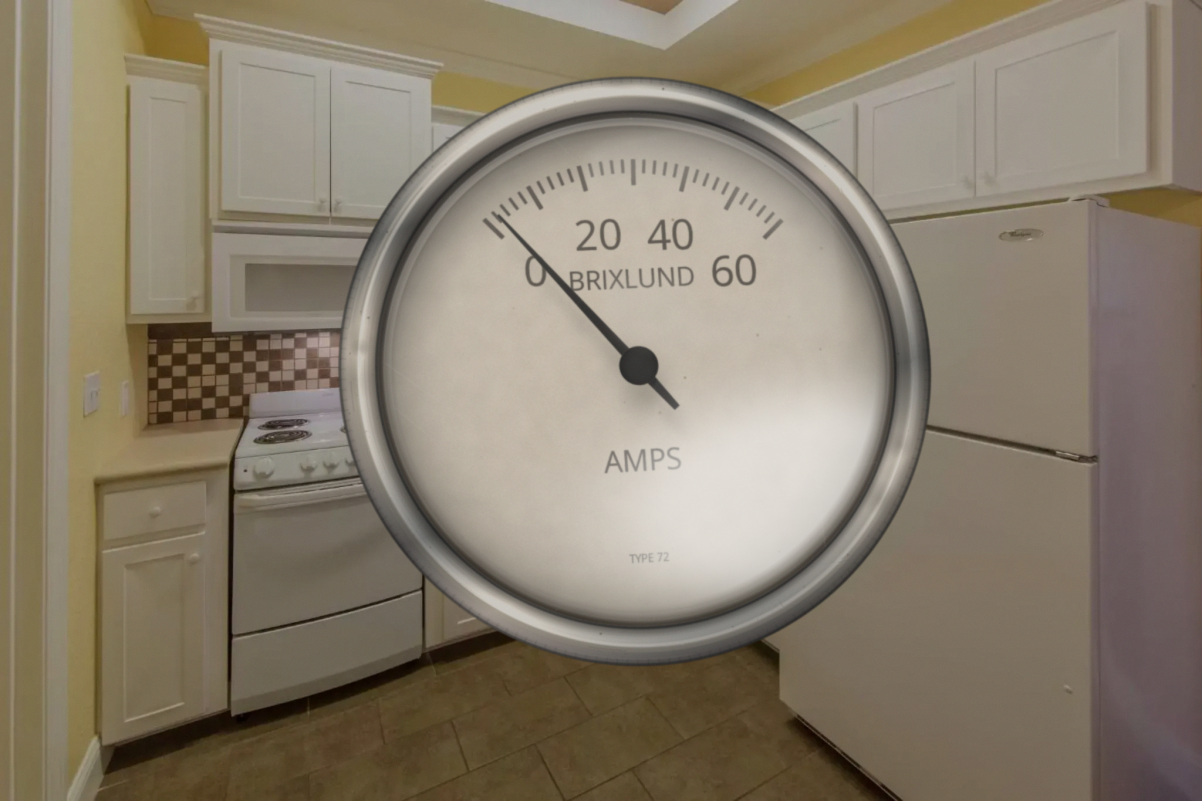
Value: 2 A
